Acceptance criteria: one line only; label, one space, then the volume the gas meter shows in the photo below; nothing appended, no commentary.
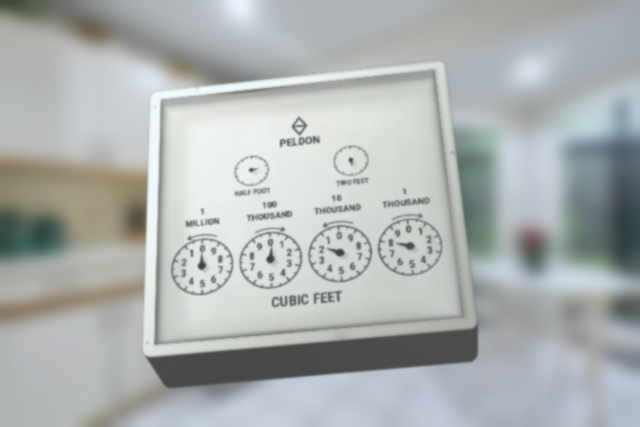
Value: 1800 ft³
